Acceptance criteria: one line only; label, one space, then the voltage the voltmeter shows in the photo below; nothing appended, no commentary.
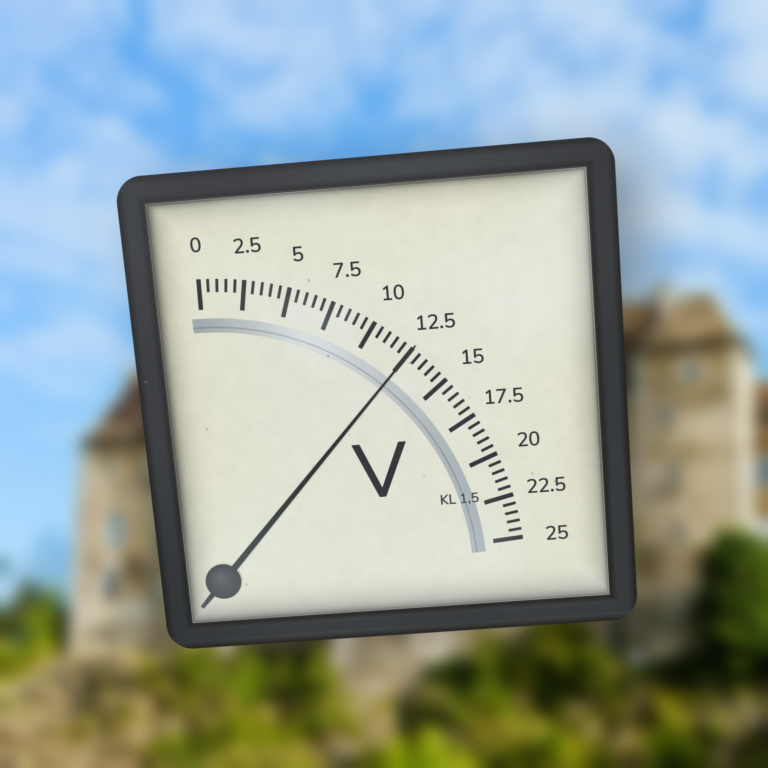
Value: 12.5 V
